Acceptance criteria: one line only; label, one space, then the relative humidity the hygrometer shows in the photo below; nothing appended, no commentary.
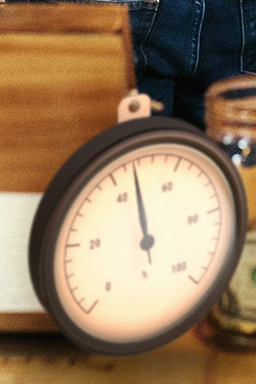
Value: 46 %
